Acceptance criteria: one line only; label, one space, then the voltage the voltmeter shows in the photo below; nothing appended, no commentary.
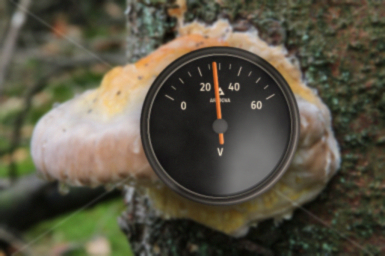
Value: 27.5 V
